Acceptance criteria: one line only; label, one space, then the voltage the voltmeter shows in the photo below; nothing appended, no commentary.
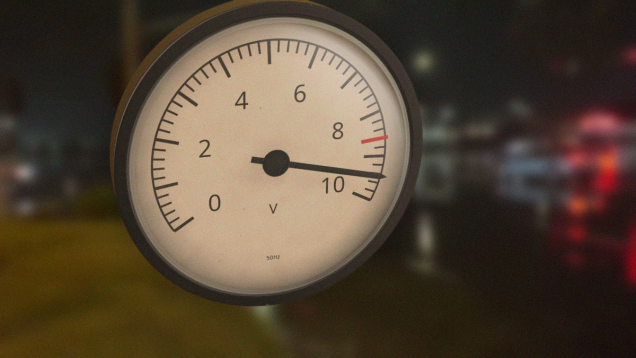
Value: 9.4 V
